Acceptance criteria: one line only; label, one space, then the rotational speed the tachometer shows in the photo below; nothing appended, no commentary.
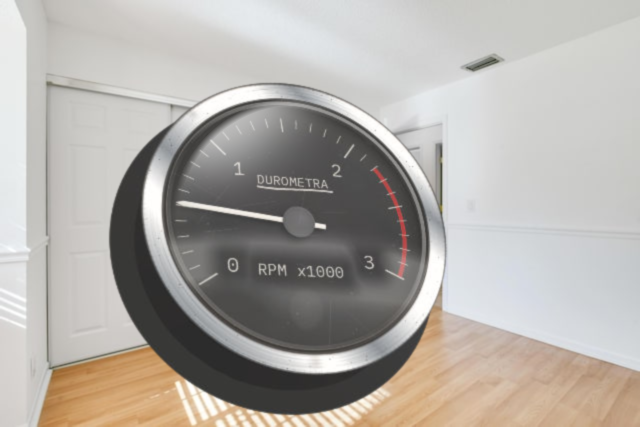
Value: 500 rpm
